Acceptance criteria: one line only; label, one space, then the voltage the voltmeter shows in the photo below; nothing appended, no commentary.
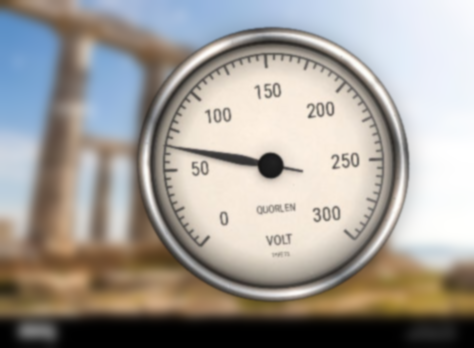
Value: 65 V
